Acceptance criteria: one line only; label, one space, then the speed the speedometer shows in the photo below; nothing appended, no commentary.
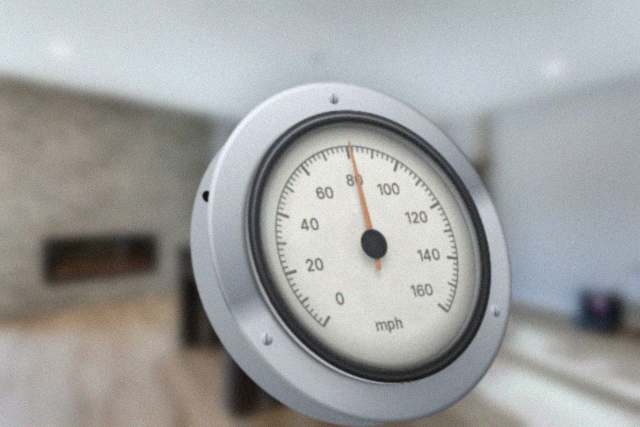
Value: 80 mph
